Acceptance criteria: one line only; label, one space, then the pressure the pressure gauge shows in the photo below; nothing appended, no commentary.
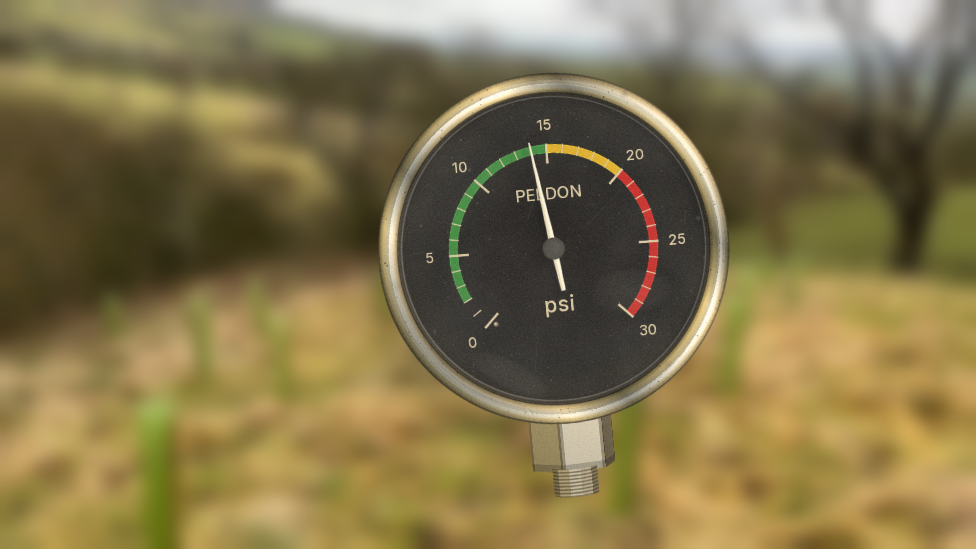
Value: 14 psi
